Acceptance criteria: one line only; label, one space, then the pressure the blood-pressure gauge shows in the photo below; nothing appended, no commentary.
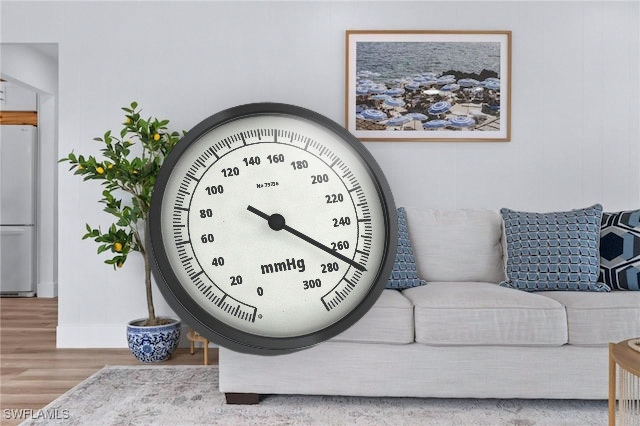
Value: 270 mmHg
